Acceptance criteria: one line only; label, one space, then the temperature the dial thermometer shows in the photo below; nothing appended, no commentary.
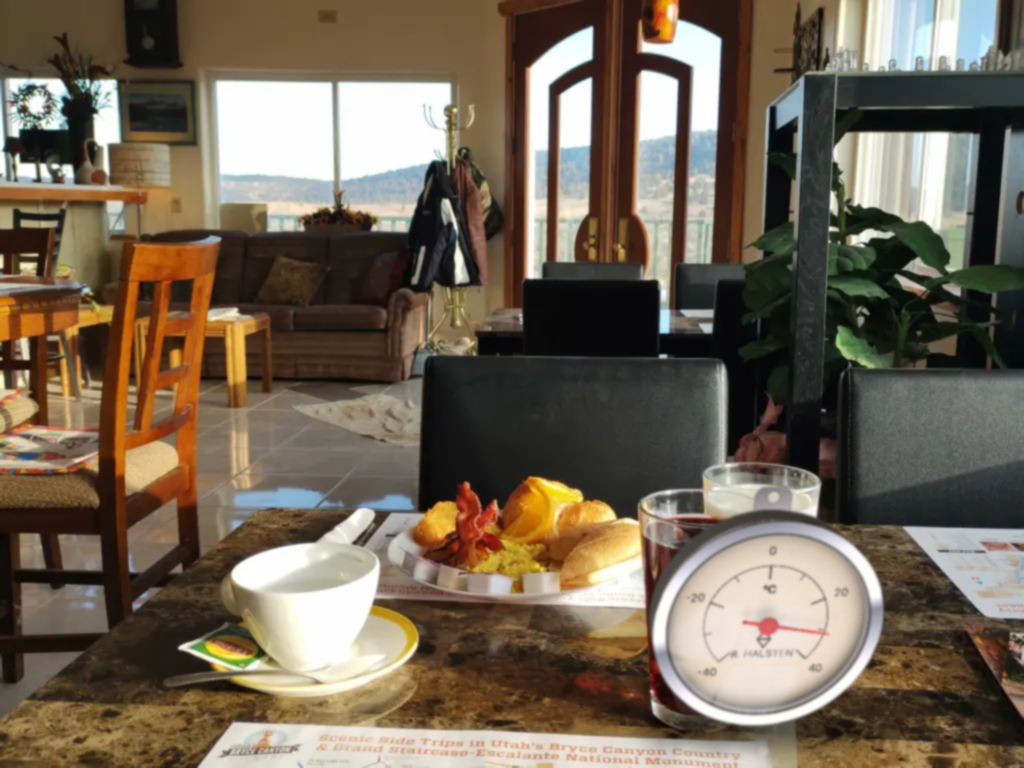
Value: 30 °C
